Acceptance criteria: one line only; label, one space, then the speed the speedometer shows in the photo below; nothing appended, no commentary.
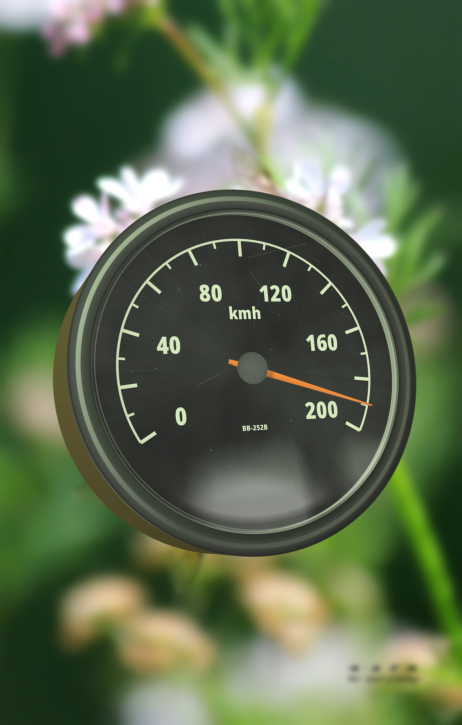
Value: 190 km/h
